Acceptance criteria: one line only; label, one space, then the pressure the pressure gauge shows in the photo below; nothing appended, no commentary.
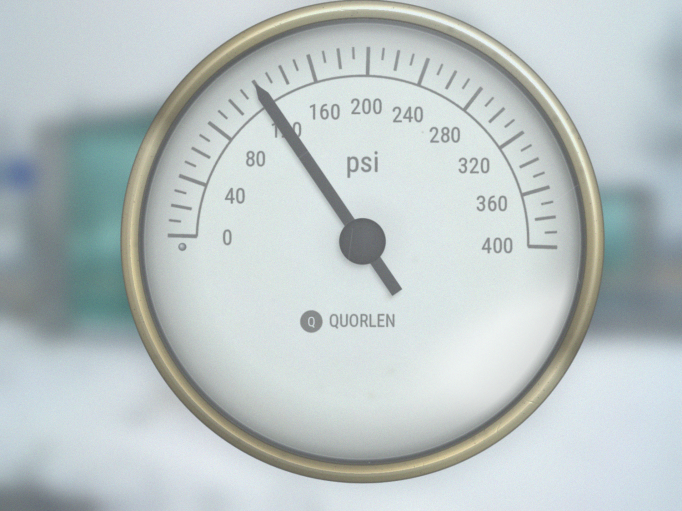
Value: 120 psi
